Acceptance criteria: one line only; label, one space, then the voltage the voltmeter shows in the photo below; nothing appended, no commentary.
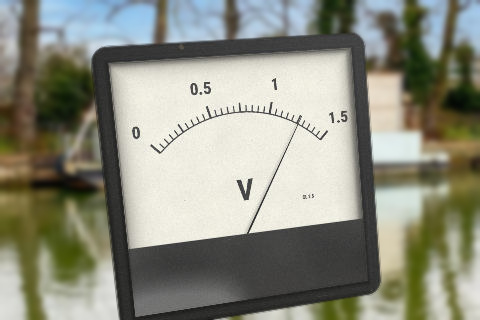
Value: 1.25 V
